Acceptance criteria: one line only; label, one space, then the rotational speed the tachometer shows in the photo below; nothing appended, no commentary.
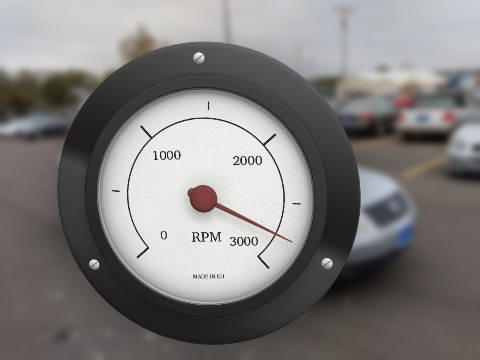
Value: 2750 rpm
